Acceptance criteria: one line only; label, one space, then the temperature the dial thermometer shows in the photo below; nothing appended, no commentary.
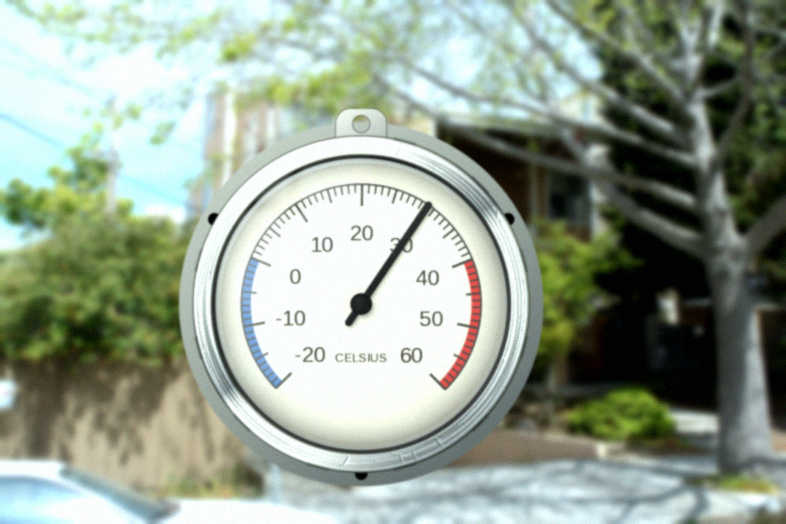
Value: 30 °C
